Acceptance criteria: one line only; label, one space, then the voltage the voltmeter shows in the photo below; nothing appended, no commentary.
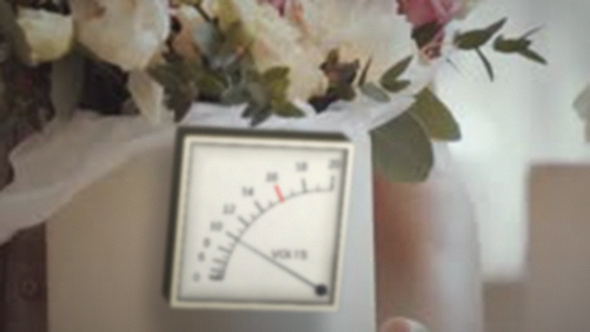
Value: 10 V
